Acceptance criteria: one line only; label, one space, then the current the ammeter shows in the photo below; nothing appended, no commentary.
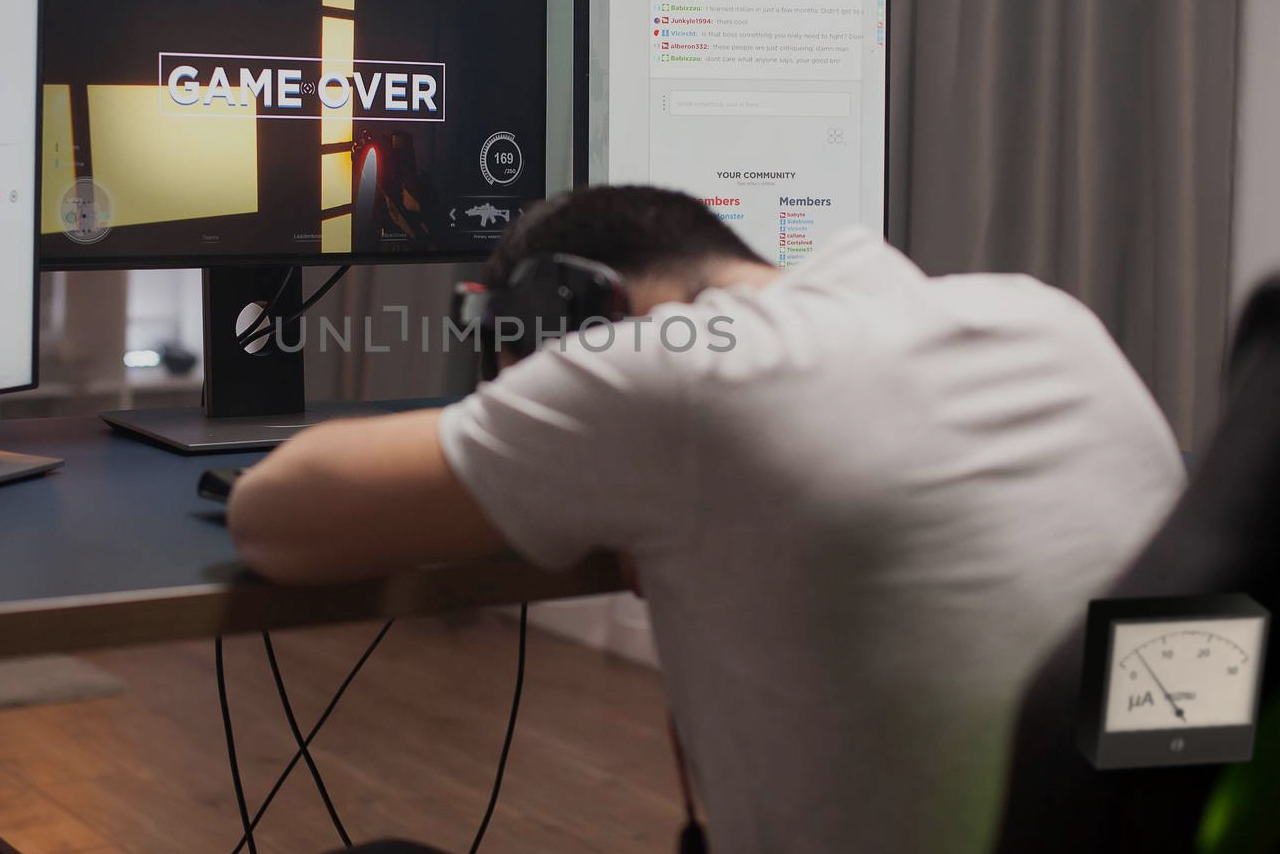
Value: 4 µA
